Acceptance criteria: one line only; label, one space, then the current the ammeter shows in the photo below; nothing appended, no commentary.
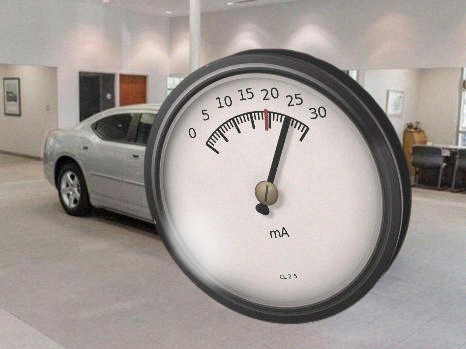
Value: 25 mA
